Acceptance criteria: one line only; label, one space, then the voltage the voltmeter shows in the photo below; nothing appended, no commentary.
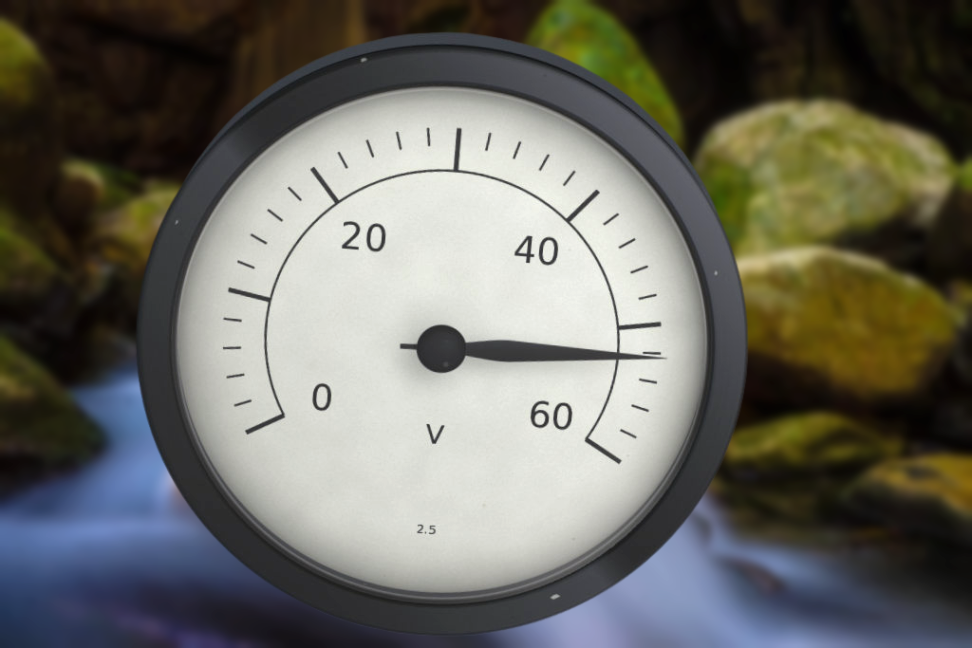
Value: 52 V
